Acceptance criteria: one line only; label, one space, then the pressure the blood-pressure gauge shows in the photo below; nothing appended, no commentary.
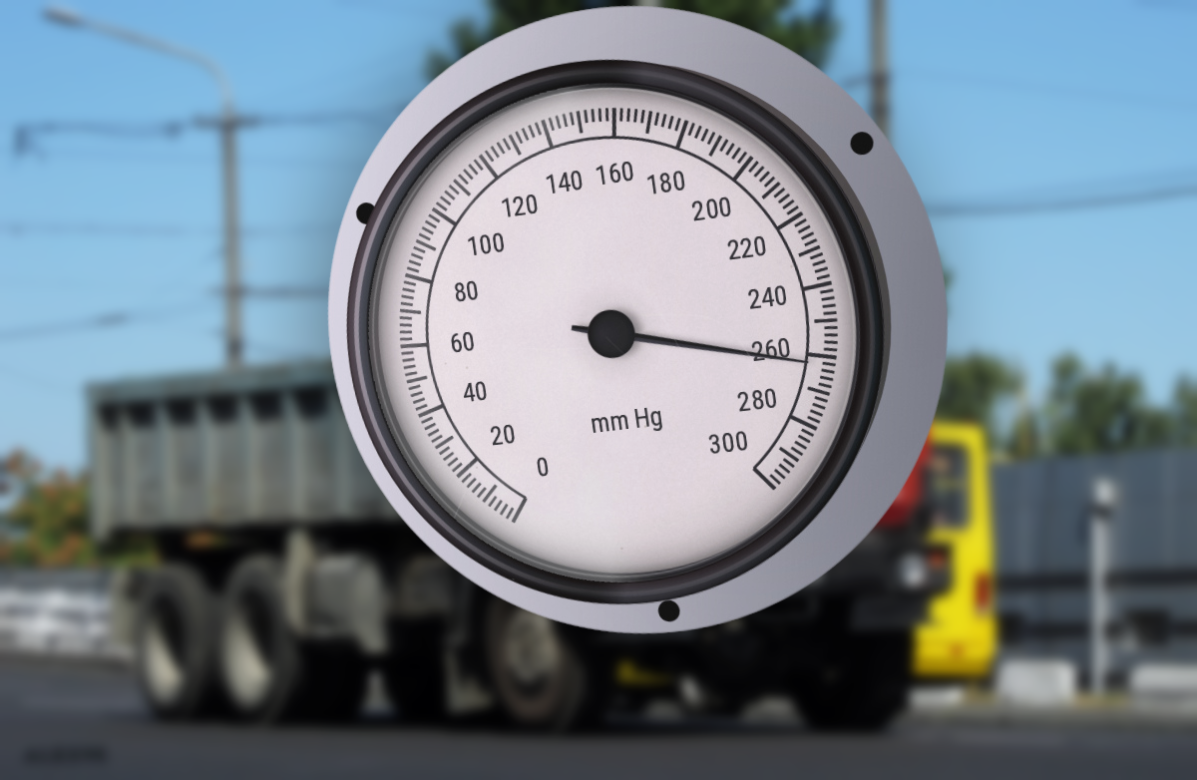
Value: 262 mmHg
